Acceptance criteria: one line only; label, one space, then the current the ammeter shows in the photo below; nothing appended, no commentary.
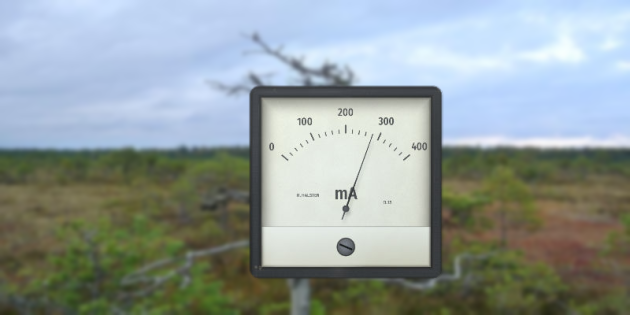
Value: 280 mA
